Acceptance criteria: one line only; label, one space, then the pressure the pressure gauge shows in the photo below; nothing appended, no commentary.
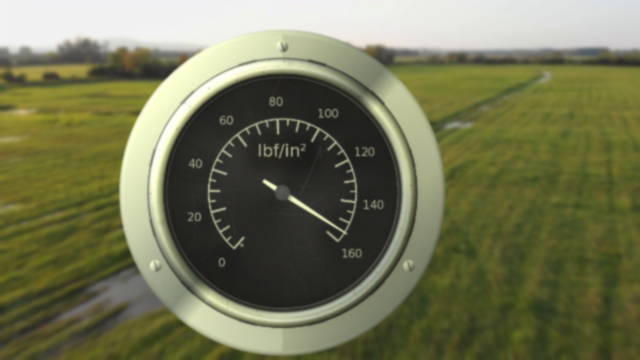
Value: 155 psi
